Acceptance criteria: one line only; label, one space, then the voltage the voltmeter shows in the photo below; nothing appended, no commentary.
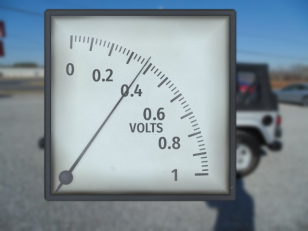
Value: 0.38 V
